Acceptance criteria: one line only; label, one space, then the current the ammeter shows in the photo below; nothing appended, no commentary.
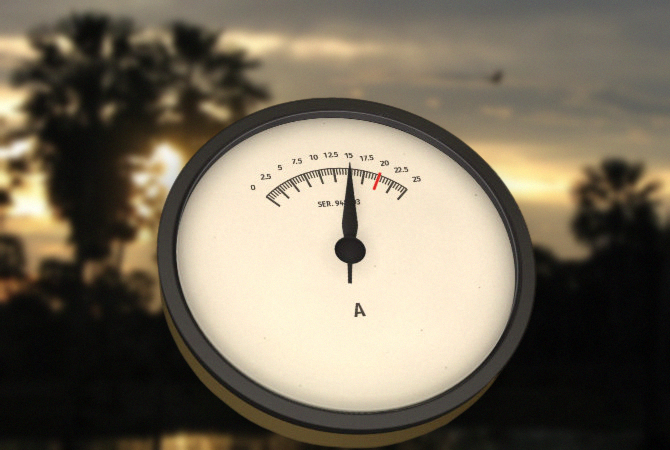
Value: 15 A
